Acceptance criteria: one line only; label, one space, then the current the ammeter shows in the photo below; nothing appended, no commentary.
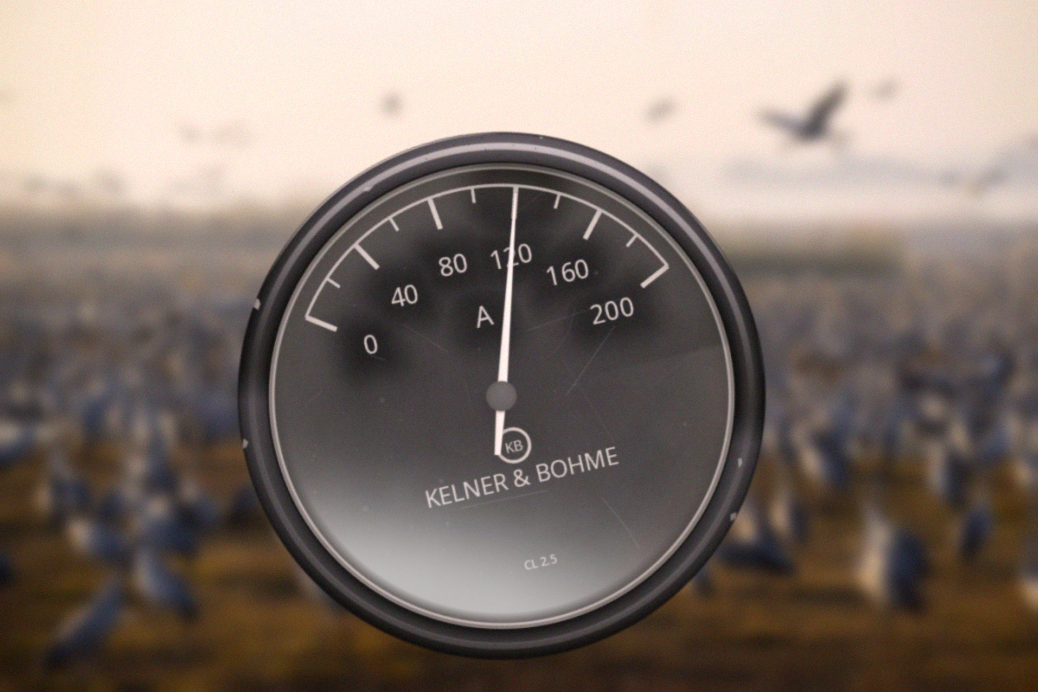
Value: 120 A
